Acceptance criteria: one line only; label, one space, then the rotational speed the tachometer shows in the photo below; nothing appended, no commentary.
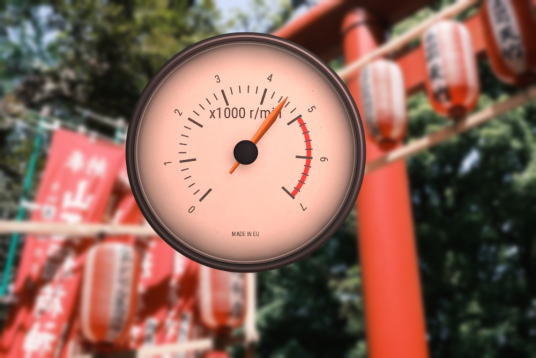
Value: 4500 rpm
